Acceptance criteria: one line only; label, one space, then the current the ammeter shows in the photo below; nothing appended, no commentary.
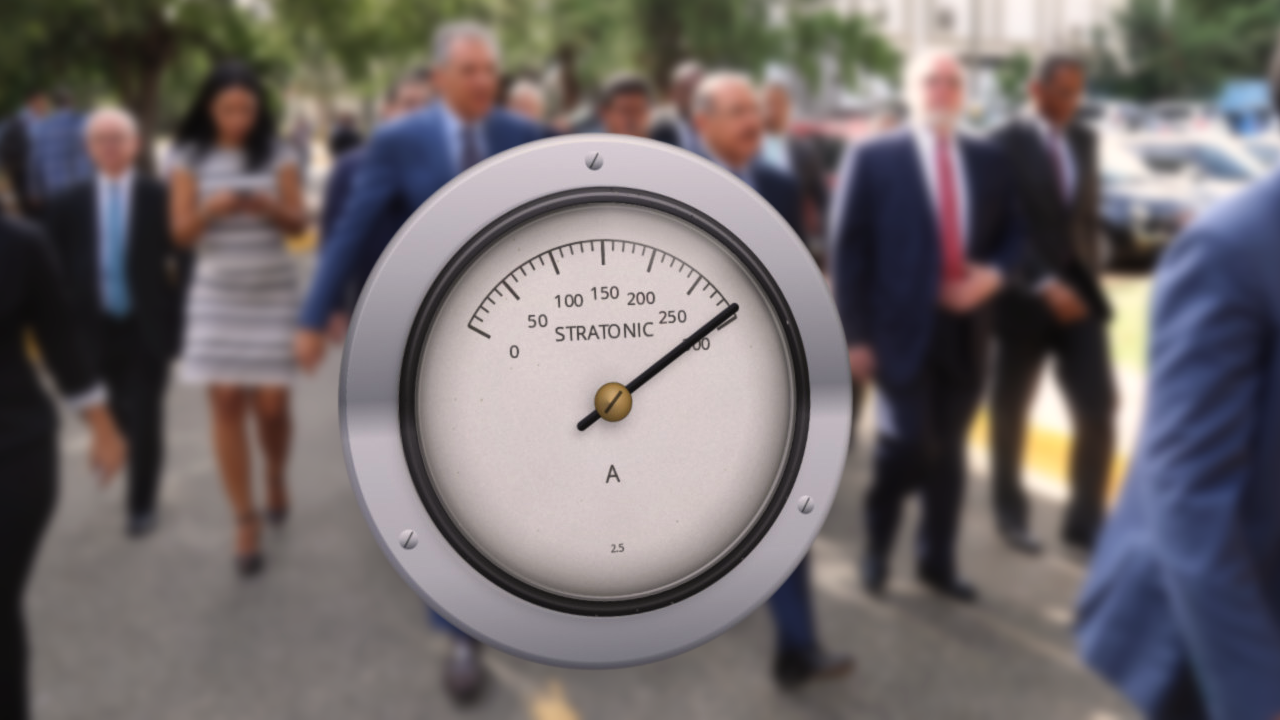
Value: 290 A
